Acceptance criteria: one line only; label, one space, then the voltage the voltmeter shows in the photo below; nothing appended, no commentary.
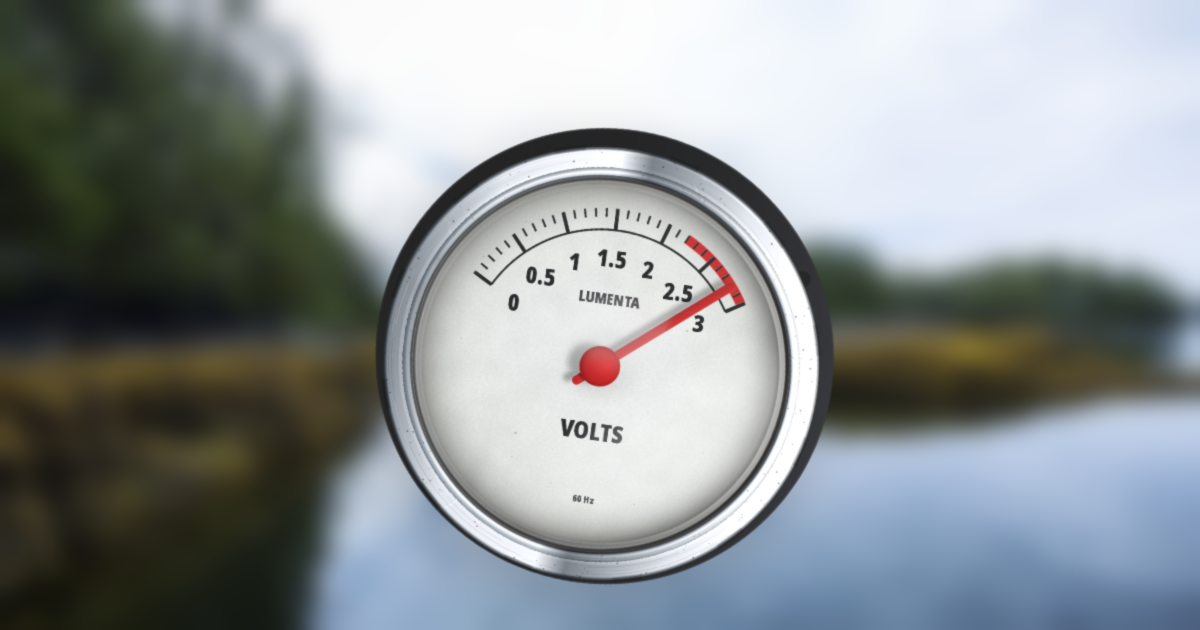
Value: 2.8 V
